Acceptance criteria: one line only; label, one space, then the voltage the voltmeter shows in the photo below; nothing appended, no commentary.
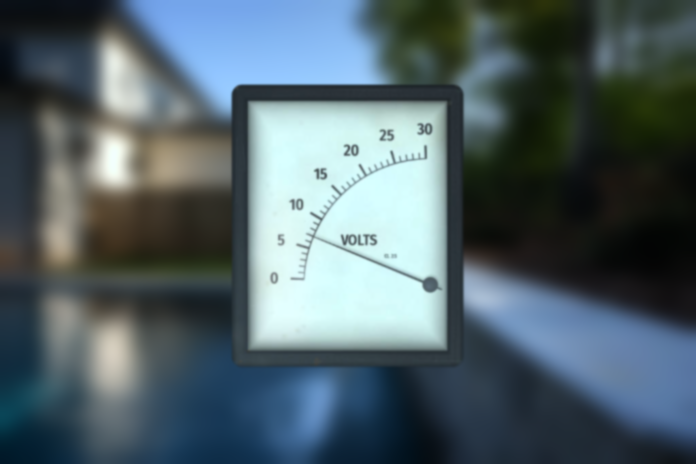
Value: 7 V
